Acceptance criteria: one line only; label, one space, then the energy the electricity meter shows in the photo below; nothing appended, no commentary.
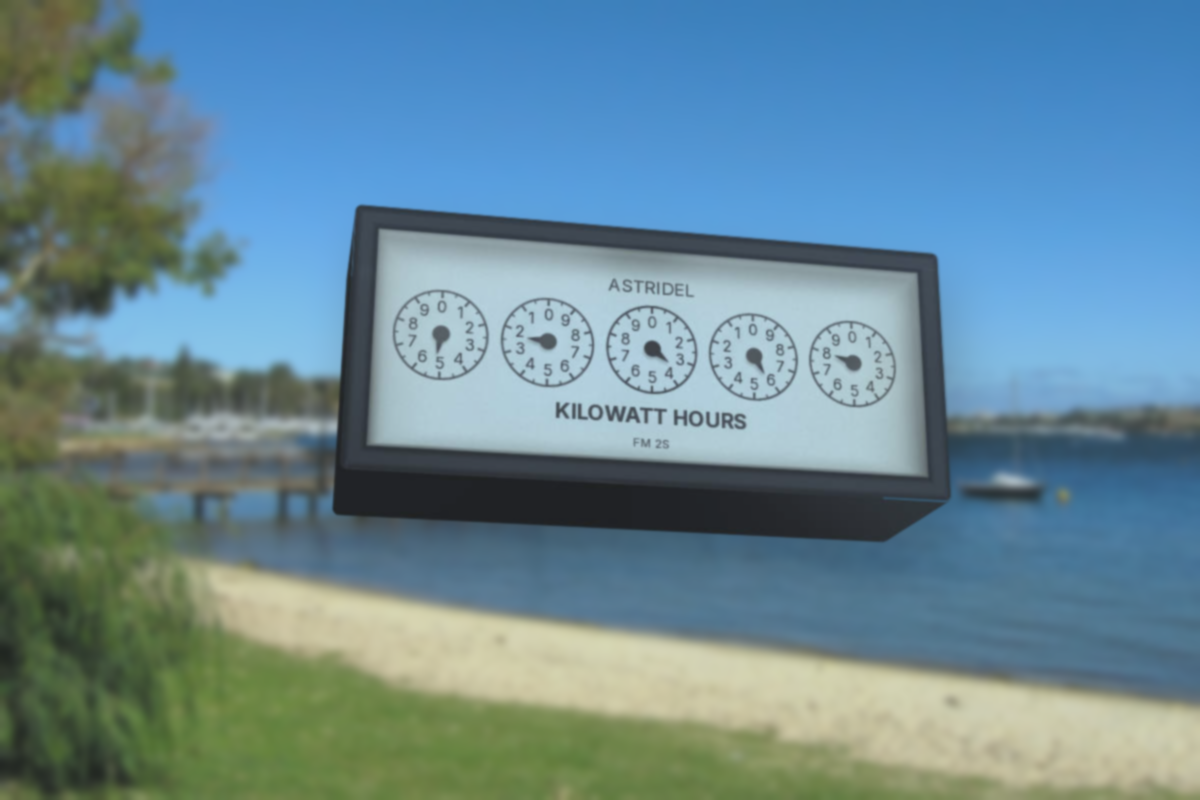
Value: 52358 kWh
